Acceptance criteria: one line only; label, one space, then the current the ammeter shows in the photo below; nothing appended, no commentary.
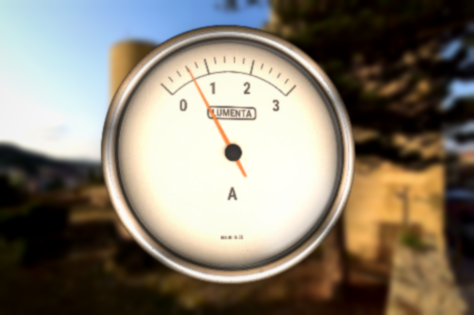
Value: 0.6 A
